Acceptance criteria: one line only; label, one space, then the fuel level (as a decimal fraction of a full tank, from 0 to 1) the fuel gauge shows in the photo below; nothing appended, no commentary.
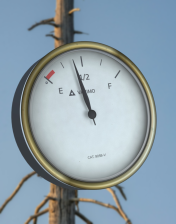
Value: 0.375
